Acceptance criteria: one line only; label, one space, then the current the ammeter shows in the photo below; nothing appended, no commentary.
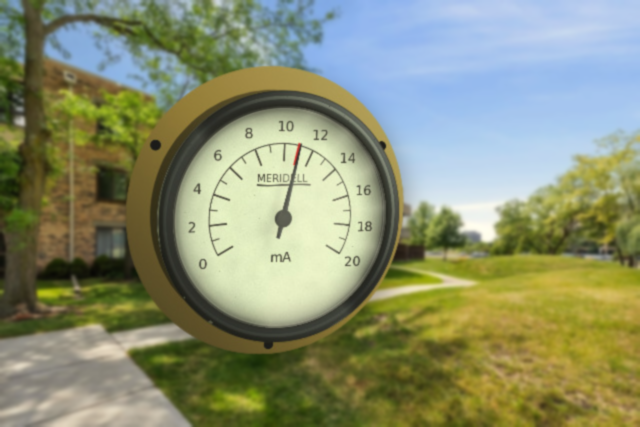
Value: 11 mA
